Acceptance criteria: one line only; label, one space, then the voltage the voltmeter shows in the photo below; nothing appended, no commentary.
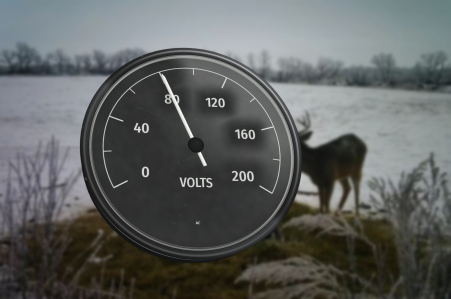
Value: 80 V
